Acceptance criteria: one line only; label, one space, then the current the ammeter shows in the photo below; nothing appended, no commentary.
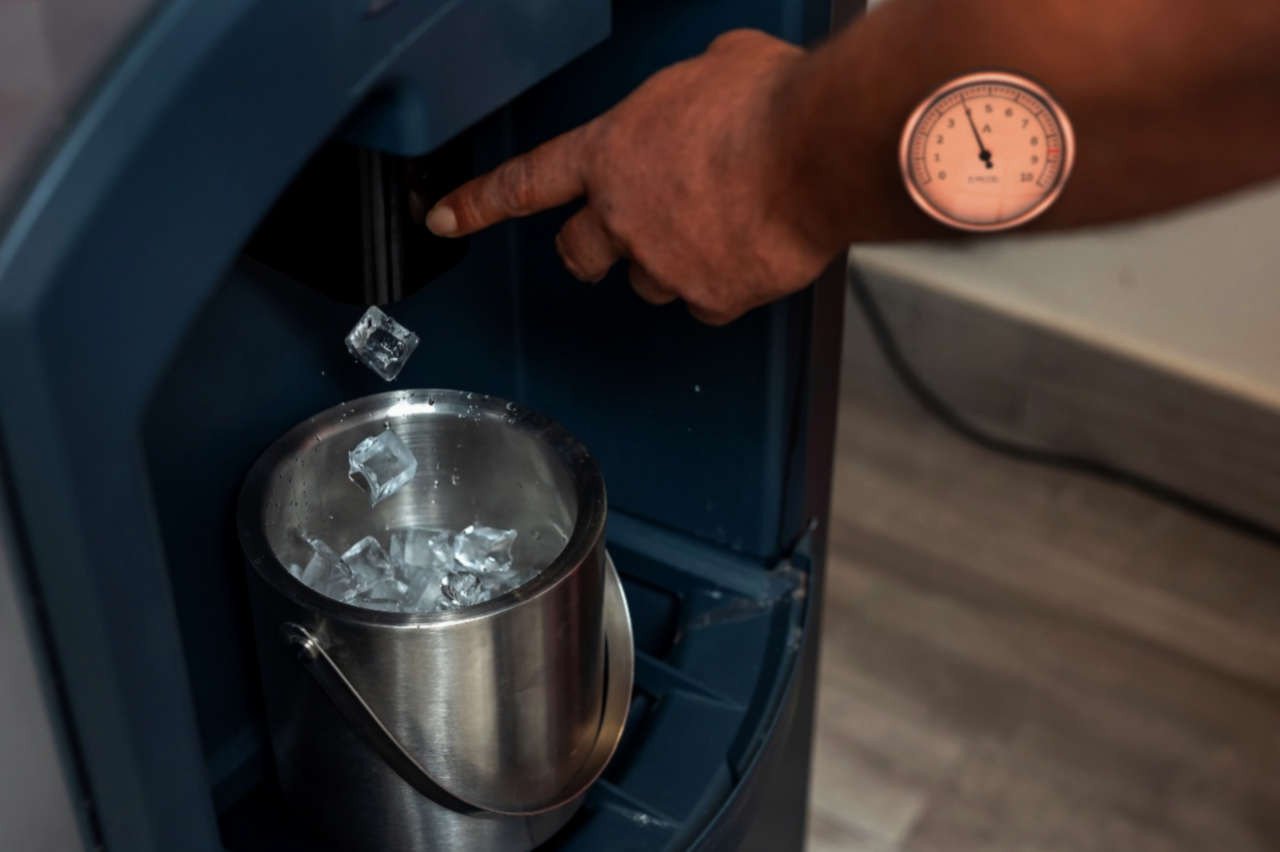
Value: 4 A
